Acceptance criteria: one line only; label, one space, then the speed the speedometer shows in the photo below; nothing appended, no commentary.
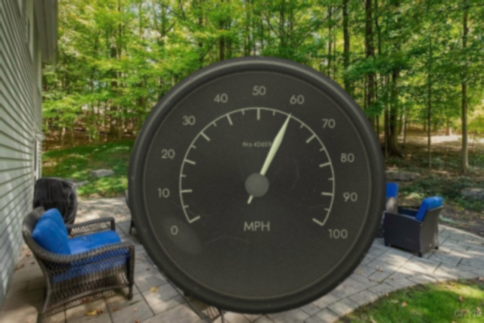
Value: 60 mph
